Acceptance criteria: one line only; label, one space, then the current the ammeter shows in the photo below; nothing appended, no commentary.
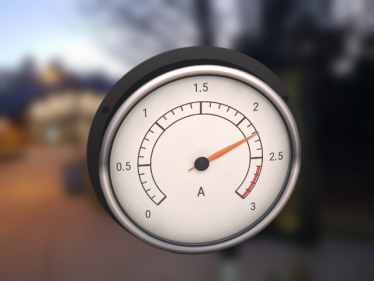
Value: 2.2 A
